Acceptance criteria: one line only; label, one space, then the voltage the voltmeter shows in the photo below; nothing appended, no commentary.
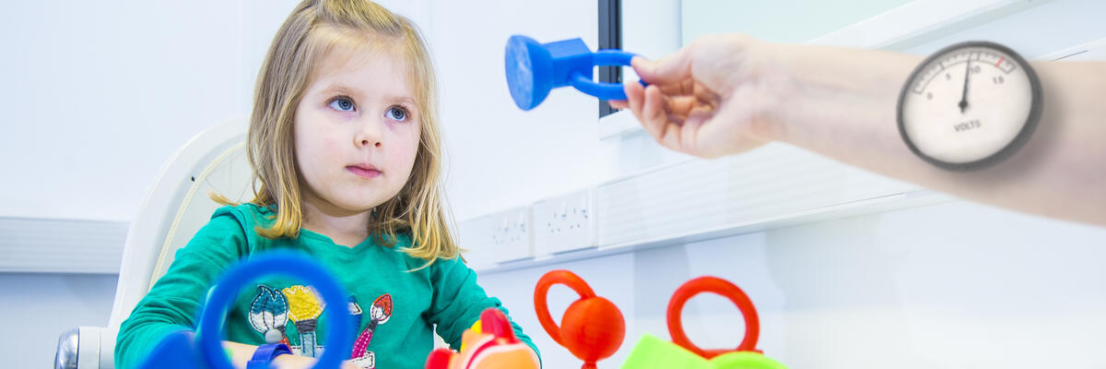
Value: 9 V
